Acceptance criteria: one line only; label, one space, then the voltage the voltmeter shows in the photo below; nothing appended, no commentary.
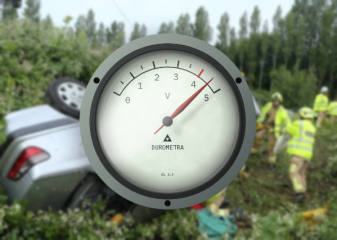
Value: 4.5 V
